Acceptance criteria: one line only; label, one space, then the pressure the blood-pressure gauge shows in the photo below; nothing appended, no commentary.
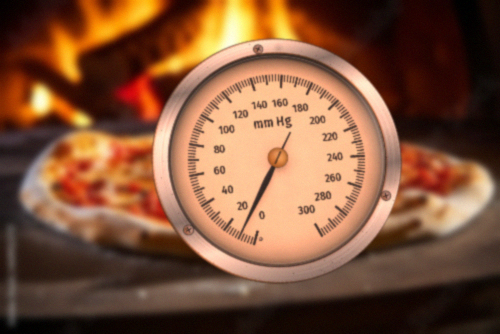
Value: 10 mmHg
